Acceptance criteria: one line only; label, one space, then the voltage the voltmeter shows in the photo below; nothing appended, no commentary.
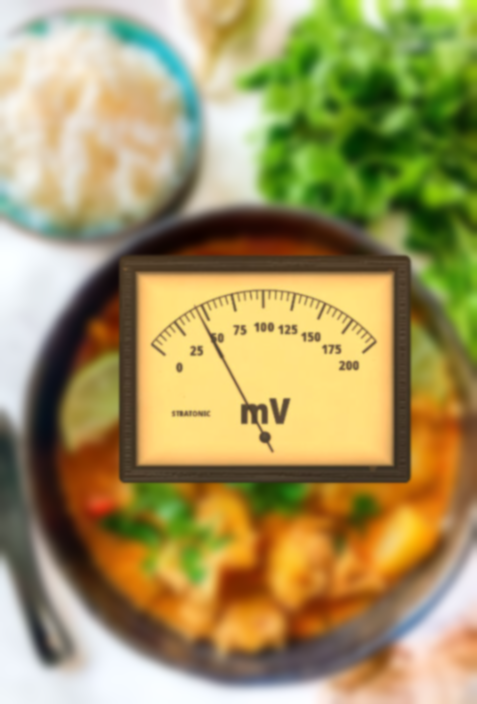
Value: 45 mV
